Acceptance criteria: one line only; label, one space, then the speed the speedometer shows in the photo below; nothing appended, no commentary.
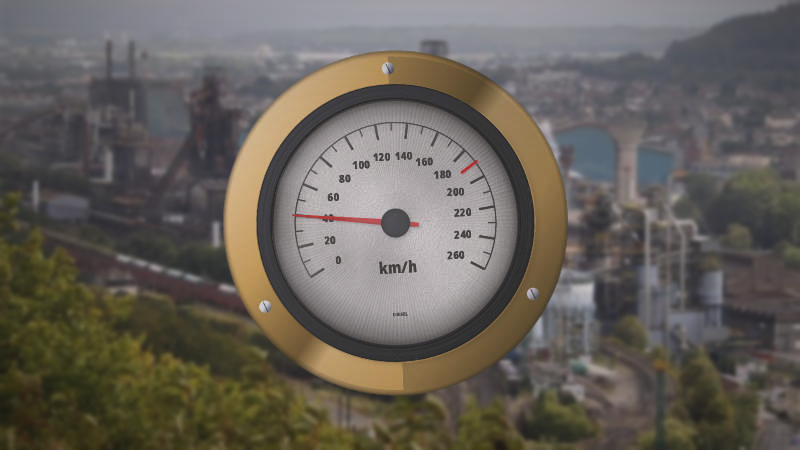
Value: 40 km/h
